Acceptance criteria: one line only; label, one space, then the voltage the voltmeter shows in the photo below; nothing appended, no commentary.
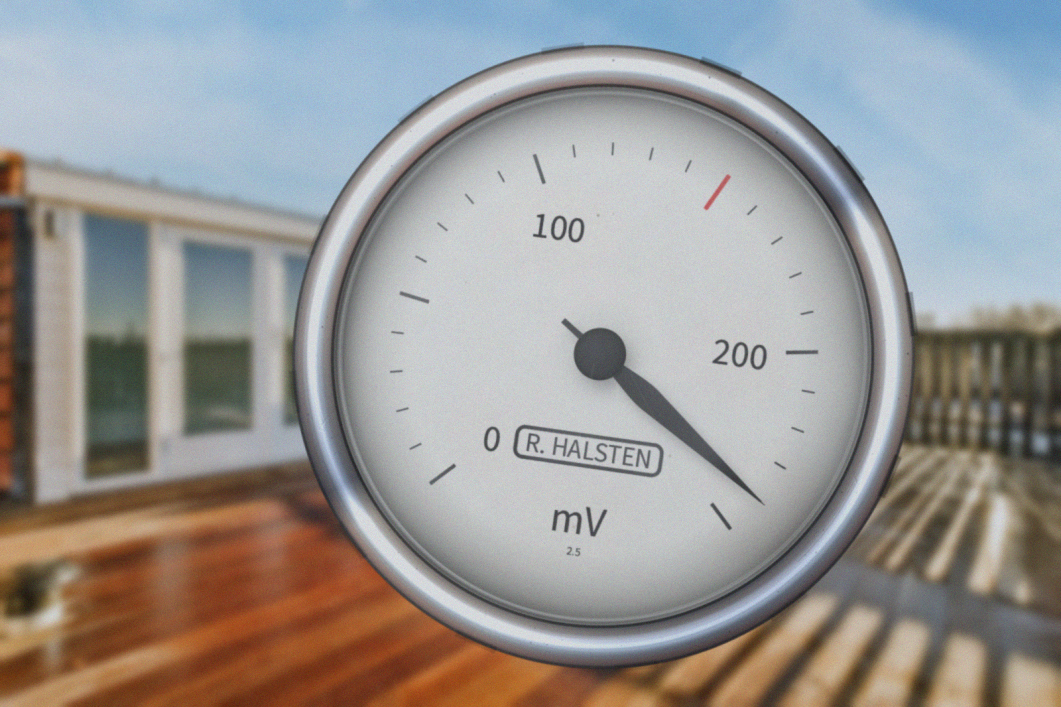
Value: 240 mV
